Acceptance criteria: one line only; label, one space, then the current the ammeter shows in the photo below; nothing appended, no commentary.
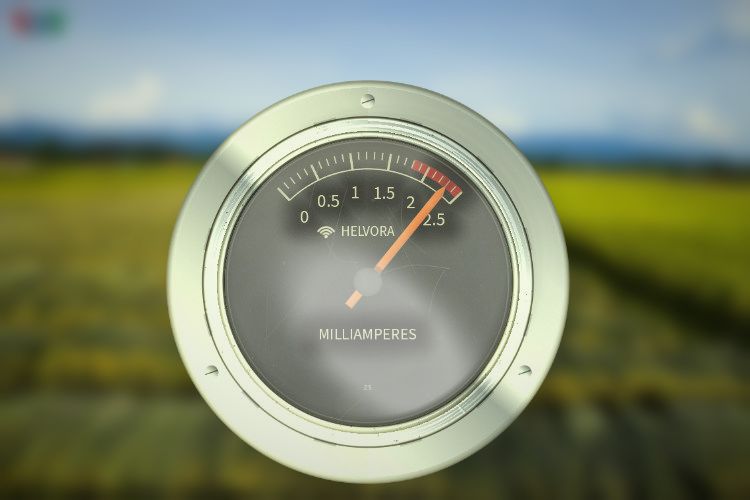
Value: 2.3 mA
